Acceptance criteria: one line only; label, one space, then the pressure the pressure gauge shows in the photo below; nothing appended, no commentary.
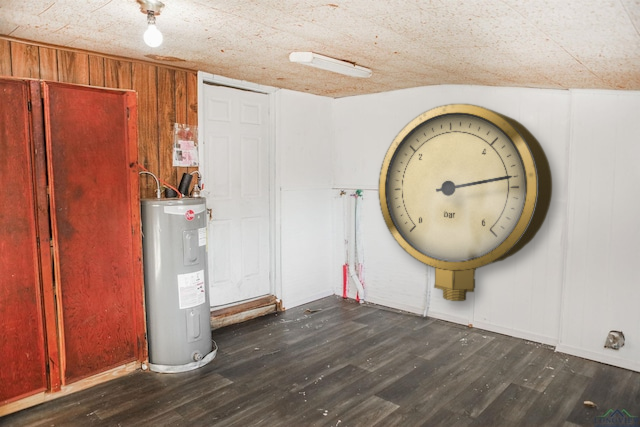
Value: 4.8 bar
